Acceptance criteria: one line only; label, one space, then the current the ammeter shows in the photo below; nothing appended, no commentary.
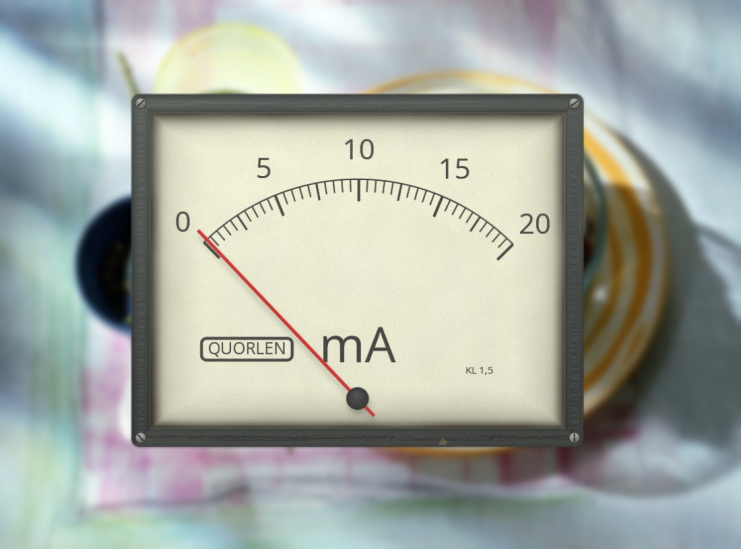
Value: 0.25 mA
